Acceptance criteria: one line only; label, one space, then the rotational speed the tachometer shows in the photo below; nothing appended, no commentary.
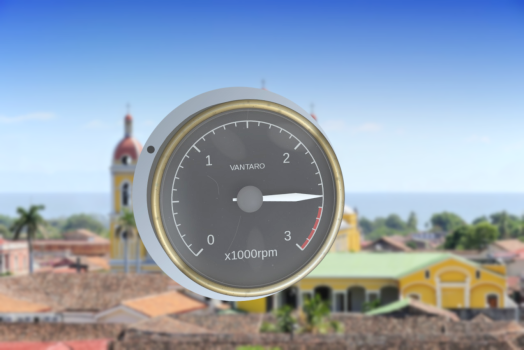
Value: 2500 rpm
